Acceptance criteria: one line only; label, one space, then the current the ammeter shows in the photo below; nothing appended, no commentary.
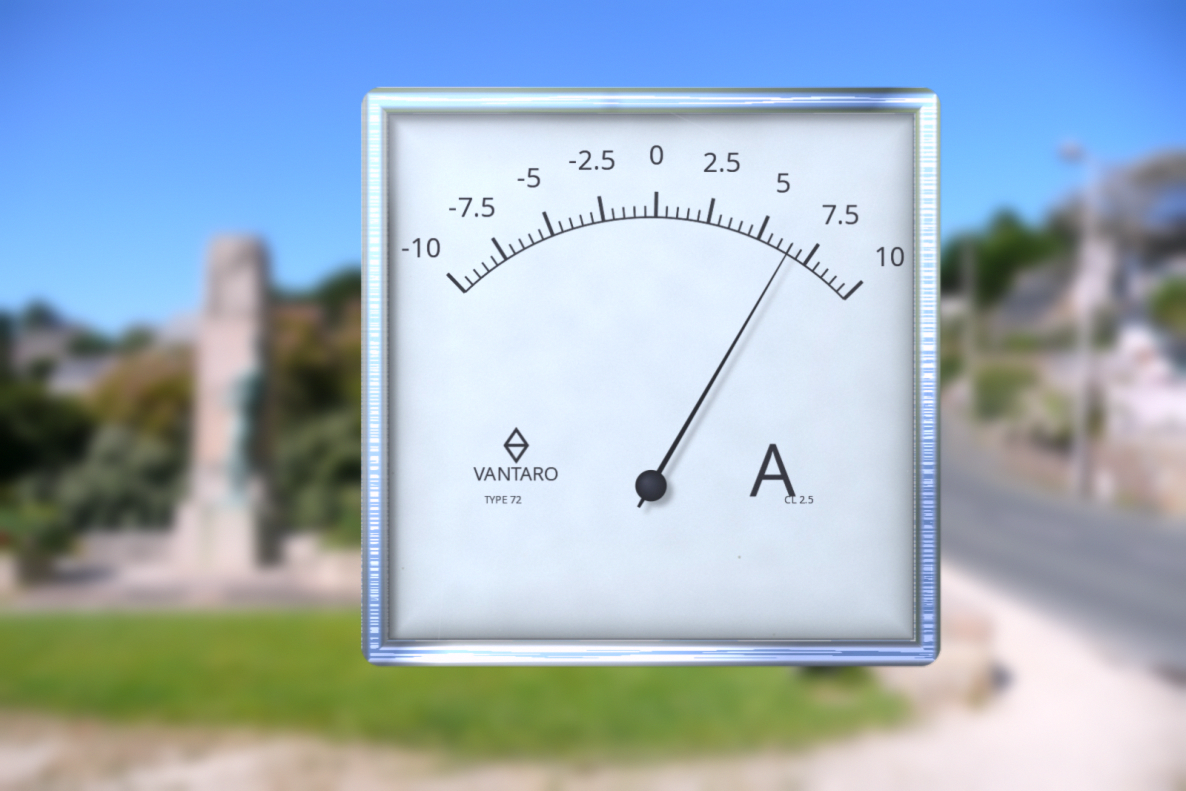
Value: 6.5 A
